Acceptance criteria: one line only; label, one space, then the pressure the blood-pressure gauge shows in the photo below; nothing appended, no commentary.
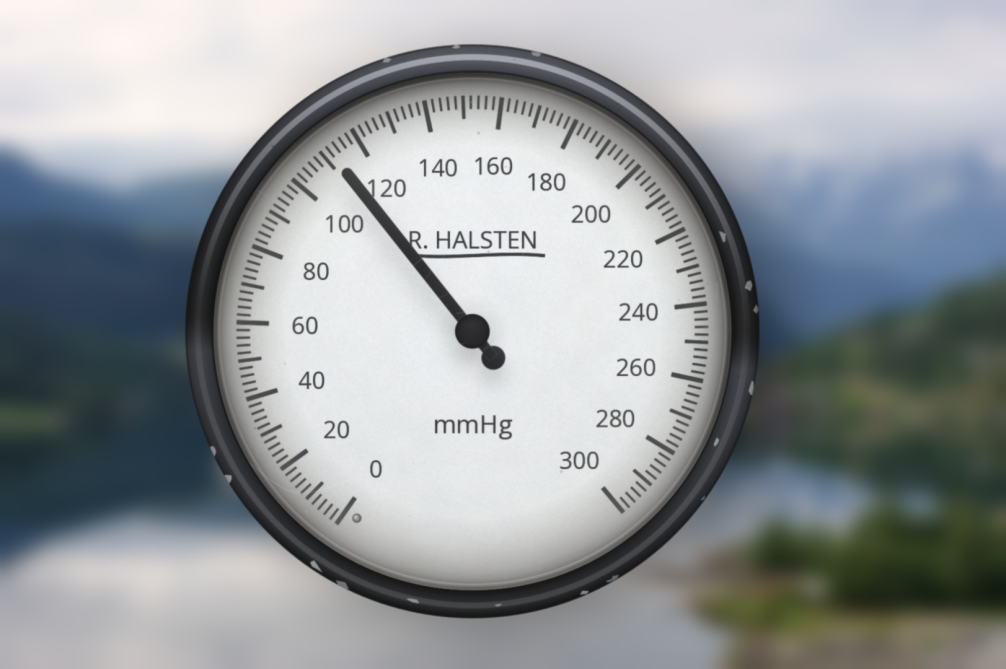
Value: 112 mmHg
